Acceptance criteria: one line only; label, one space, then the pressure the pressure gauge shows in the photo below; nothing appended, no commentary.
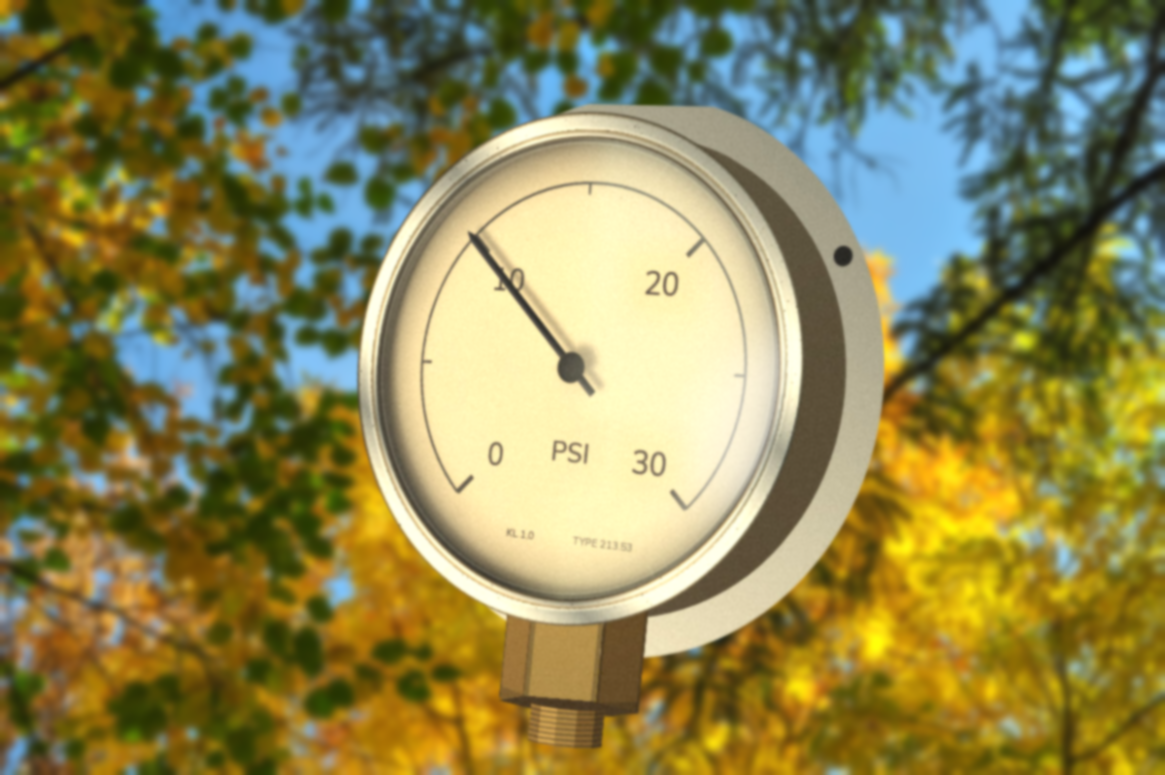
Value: 10 psi
